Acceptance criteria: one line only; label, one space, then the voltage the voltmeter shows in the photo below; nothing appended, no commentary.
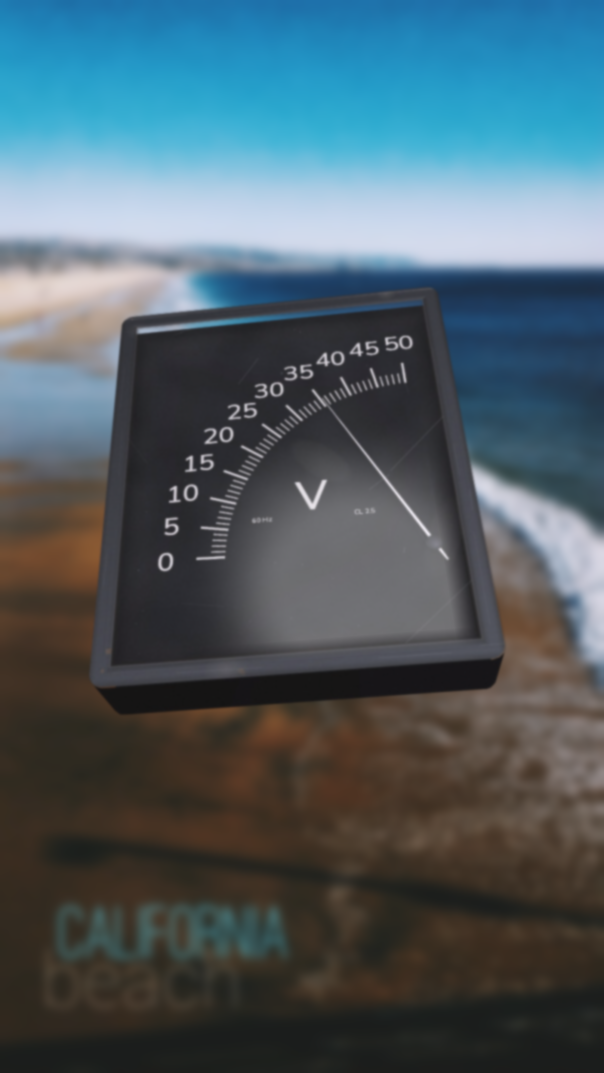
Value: 35 V
